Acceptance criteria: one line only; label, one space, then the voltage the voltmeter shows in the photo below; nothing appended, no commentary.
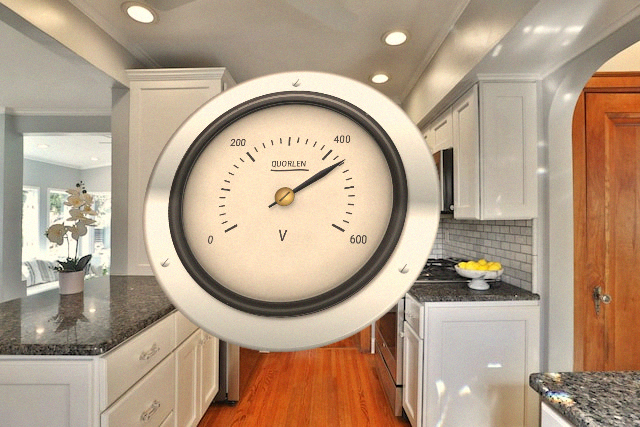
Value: 440 V
